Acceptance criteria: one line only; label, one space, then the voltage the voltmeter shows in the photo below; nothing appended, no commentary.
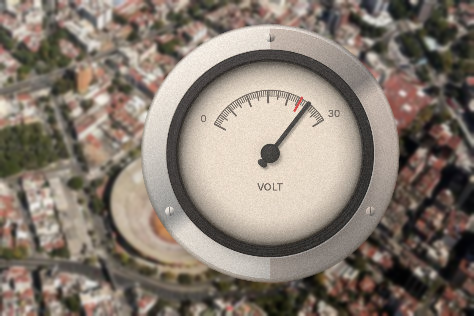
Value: 25 V
